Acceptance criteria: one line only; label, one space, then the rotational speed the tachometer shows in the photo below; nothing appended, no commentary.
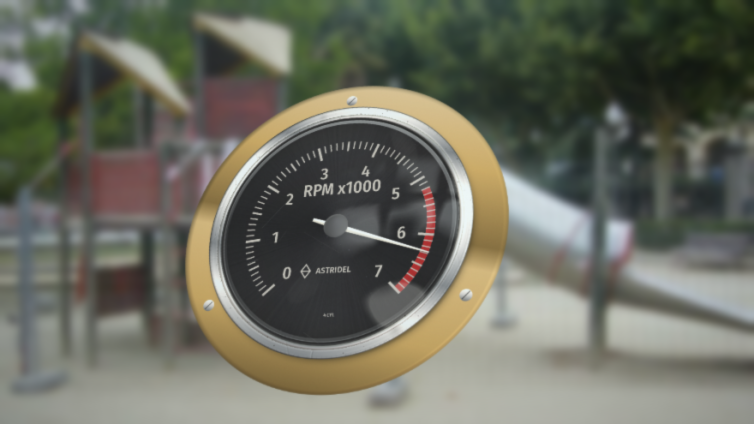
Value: 6300 rpm
